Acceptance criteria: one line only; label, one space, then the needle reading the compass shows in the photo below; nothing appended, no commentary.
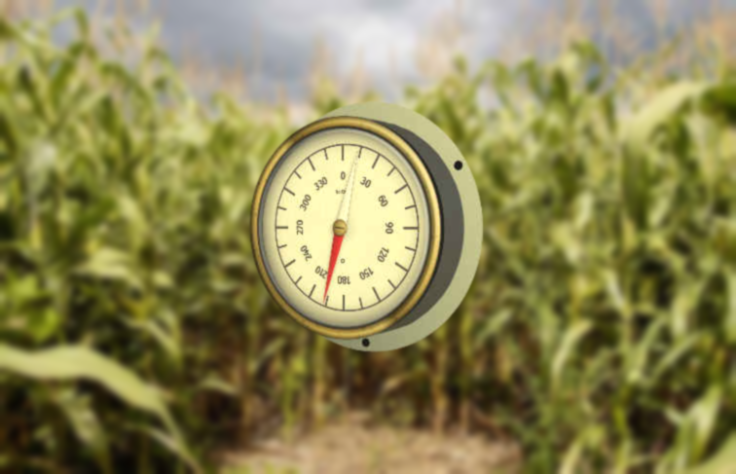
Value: 195 °
